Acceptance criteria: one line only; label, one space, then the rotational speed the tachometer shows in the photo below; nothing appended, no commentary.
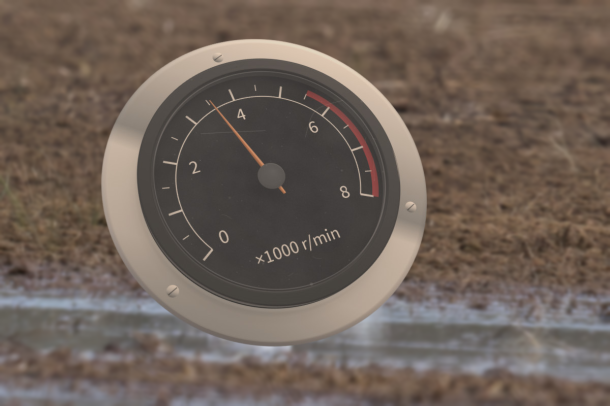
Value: 3500 rpm
